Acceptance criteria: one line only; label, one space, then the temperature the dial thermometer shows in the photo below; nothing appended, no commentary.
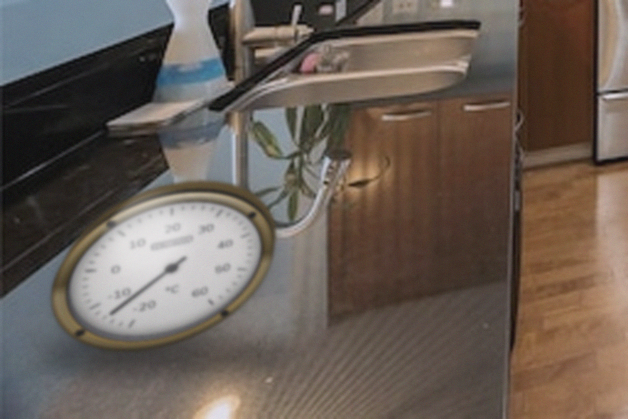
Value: -14 °C
